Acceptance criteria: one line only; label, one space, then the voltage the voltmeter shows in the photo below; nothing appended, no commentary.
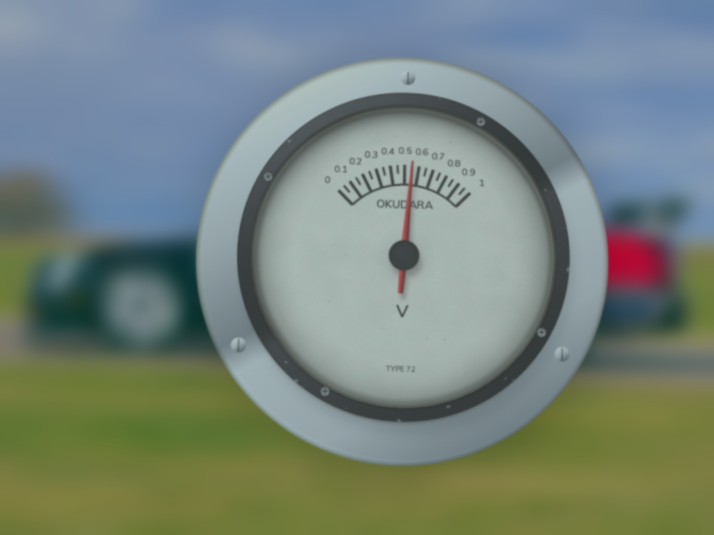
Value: 0.55 V
